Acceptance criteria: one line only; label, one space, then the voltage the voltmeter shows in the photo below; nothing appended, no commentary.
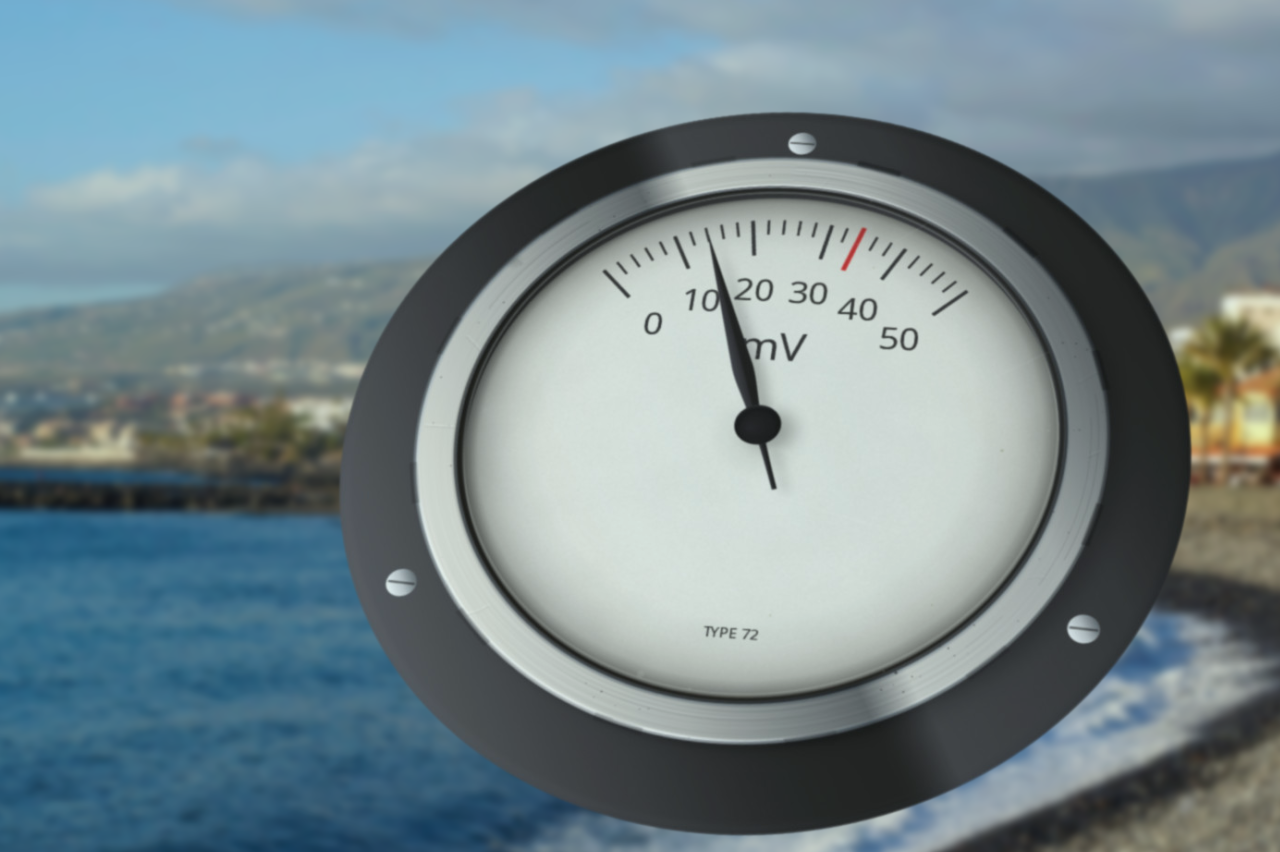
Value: 14 mV
